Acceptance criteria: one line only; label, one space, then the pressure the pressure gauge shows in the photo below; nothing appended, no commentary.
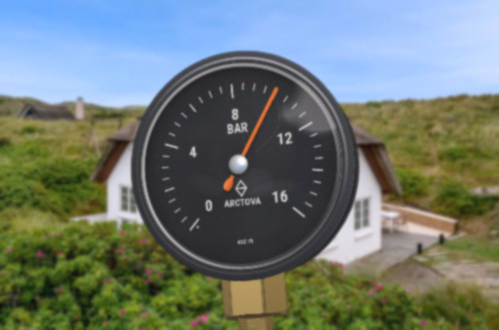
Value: 10 bar
